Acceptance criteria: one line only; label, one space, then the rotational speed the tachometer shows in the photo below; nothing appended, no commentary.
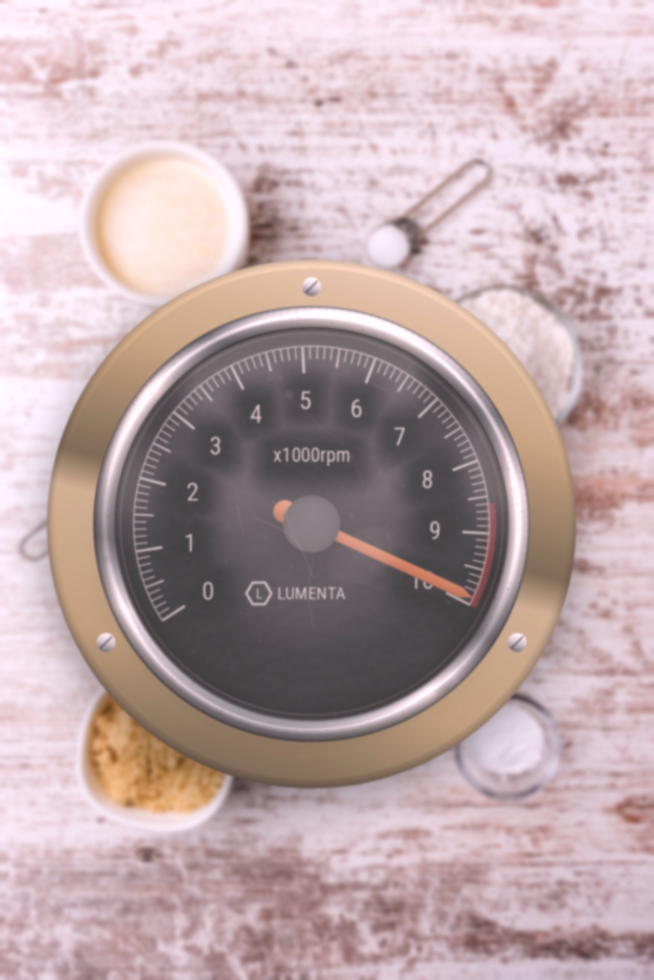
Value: 9900 rpm
